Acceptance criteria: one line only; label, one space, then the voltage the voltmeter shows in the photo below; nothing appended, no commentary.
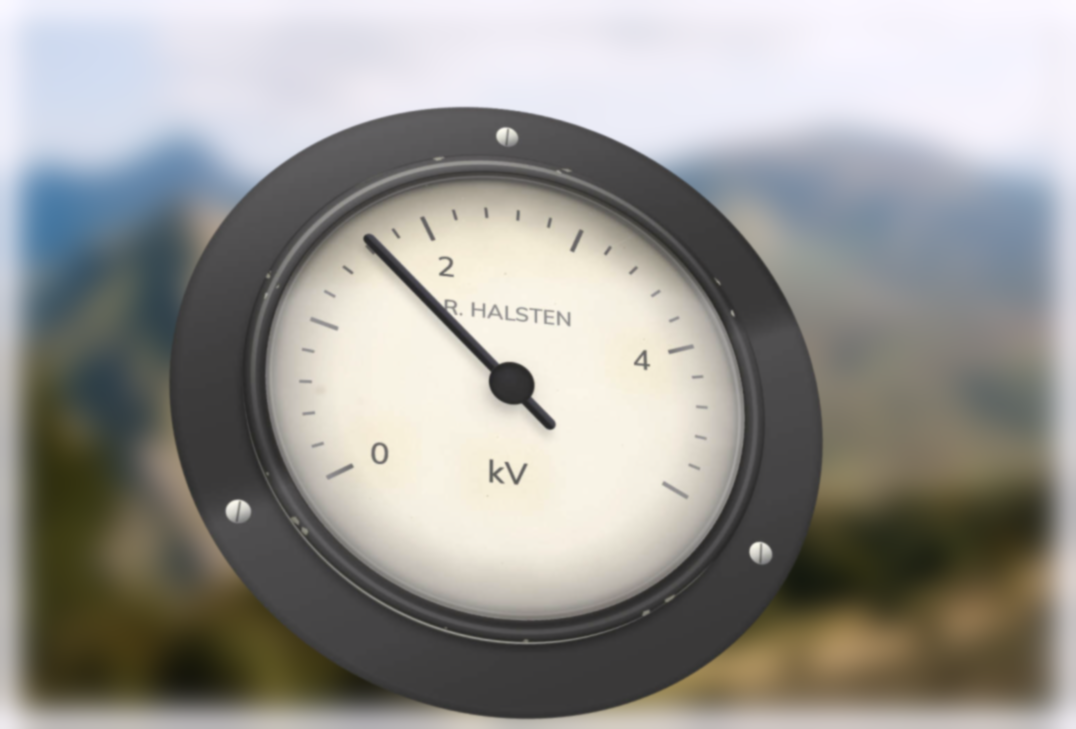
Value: 1.6 kV
